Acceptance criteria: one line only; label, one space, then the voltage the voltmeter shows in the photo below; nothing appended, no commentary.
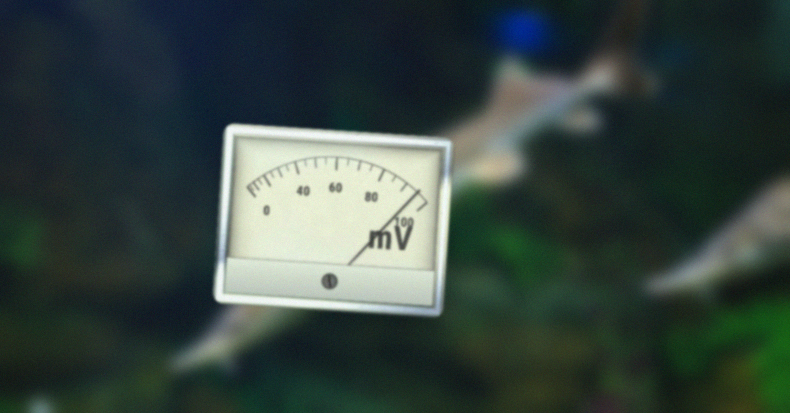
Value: 95 mV
